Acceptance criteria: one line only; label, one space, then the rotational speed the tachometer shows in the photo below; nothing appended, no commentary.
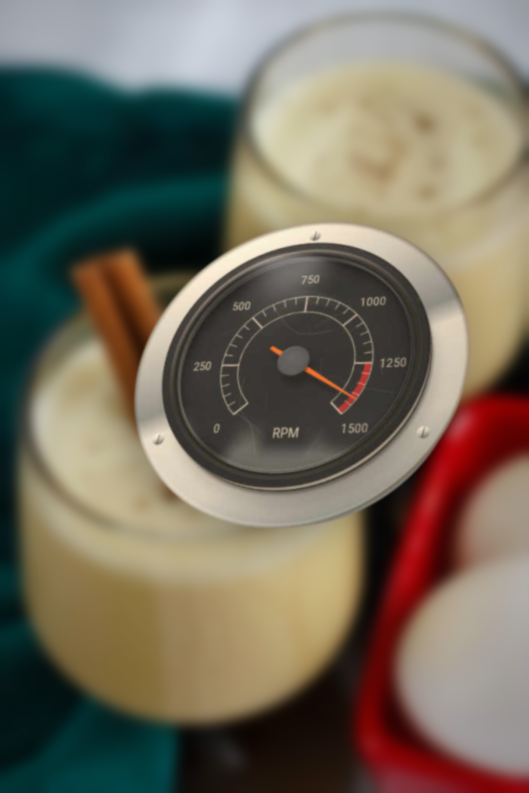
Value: 1425 rpm
